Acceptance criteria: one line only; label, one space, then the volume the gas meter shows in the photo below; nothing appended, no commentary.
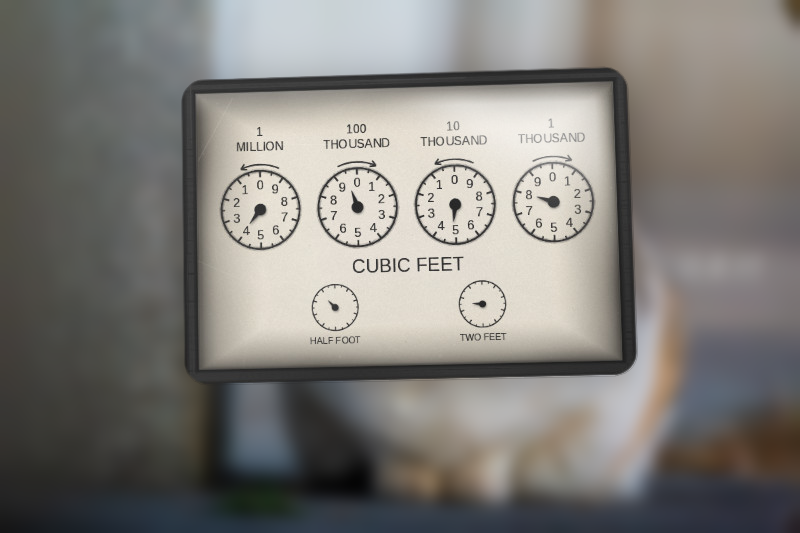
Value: 394800 ft³
